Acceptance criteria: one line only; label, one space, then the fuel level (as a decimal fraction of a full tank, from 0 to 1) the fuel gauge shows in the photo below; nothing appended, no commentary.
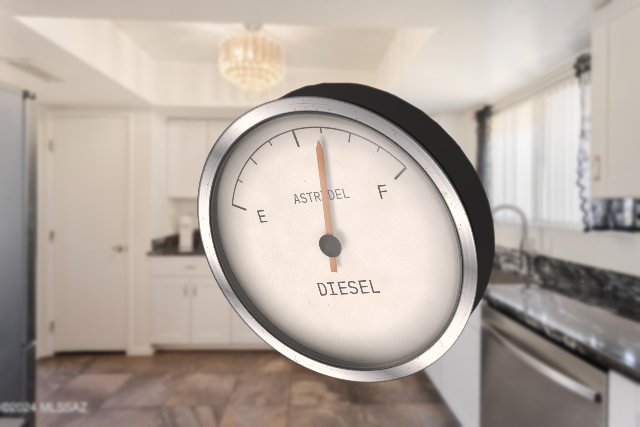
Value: 0.625
